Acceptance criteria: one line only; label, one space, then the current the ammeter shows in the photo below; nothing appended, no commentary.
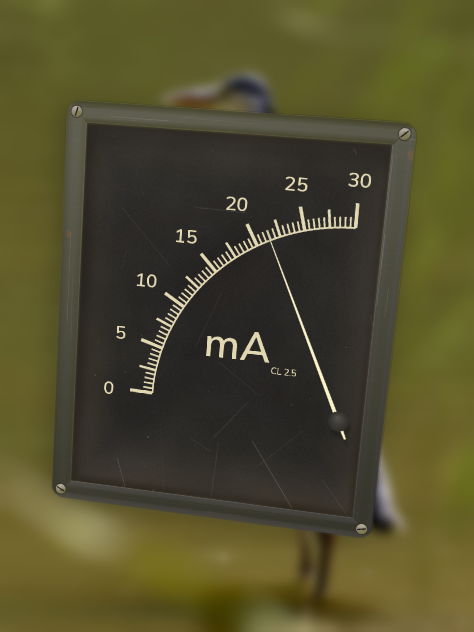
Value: 21.5 mA
